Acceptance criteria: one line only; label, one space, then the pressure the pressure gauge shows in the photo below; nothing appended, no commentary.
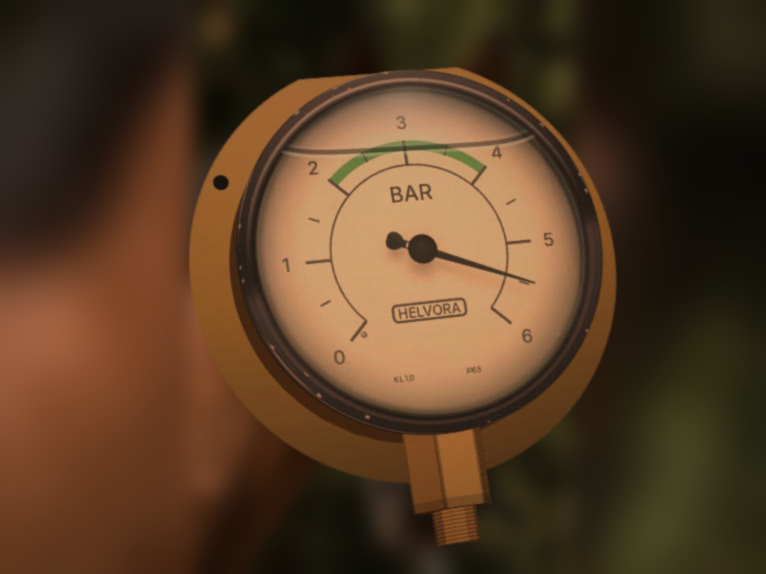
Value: 5.5 bar
